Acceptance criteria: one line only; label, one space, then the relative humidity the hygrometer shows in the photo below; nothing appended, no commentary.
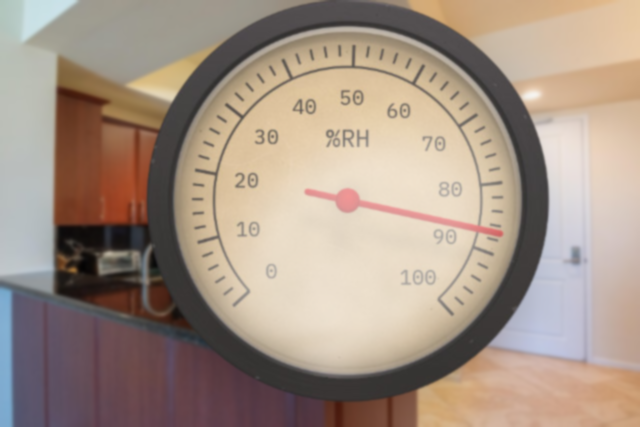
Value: 87 %
